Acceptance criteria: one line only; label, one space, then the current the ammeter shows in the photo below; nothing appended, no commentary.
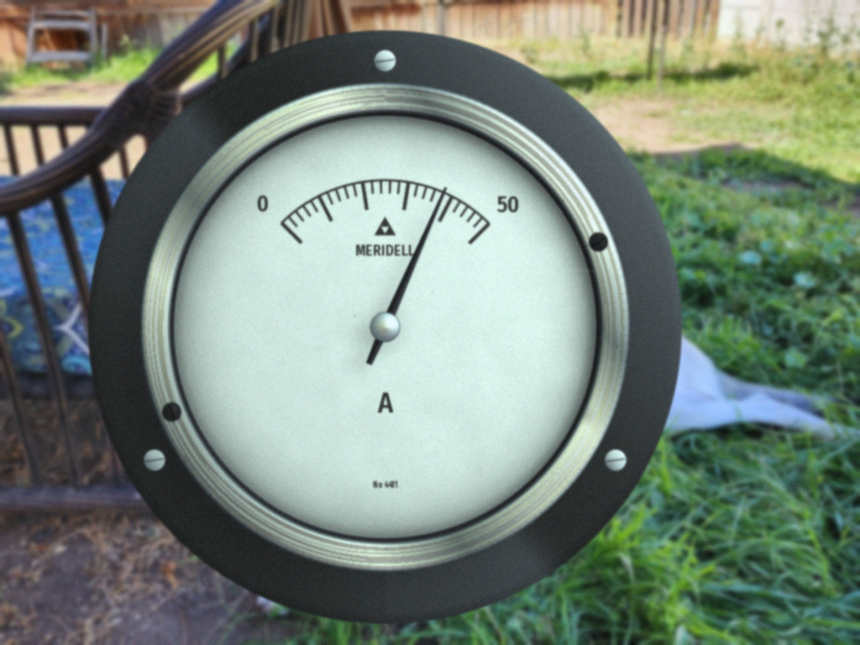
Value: 38 A
